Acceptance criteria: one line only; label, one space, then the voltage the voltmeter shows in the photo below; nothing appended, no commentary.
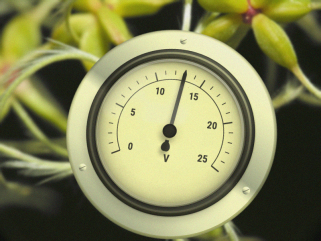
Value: 13 V
